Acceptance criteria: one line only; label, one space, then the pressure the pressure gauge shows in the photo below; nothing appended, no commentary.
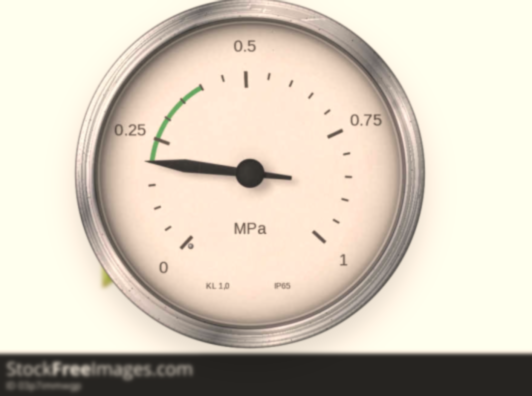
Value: 0.2 MPa
